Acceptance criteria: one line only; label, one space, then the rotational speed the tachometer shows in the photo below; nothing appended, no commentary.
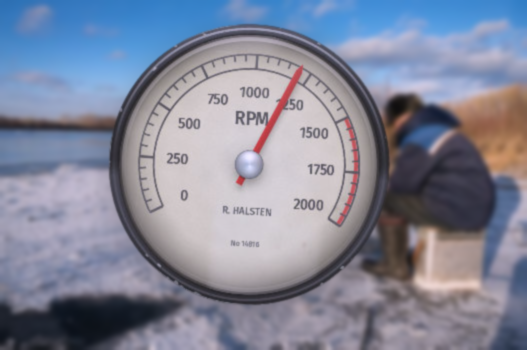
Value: 1200 rpm
